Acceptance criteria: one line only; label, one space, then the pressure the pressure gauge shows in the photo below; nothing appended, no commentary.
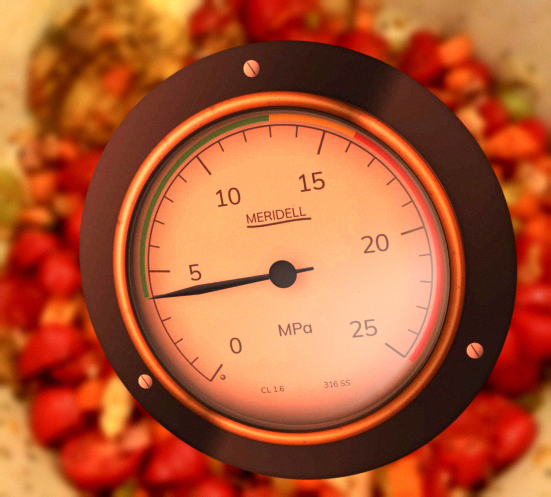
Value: 4 MPa
